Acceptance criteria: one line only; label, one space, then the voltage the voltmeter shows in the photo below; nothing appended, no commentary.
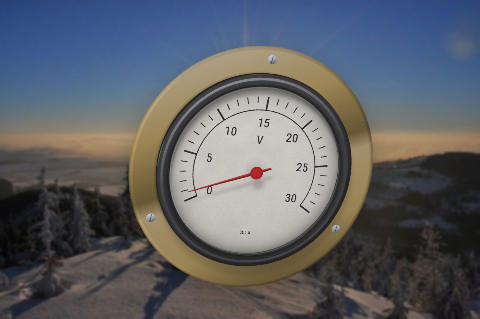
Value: 1 V
